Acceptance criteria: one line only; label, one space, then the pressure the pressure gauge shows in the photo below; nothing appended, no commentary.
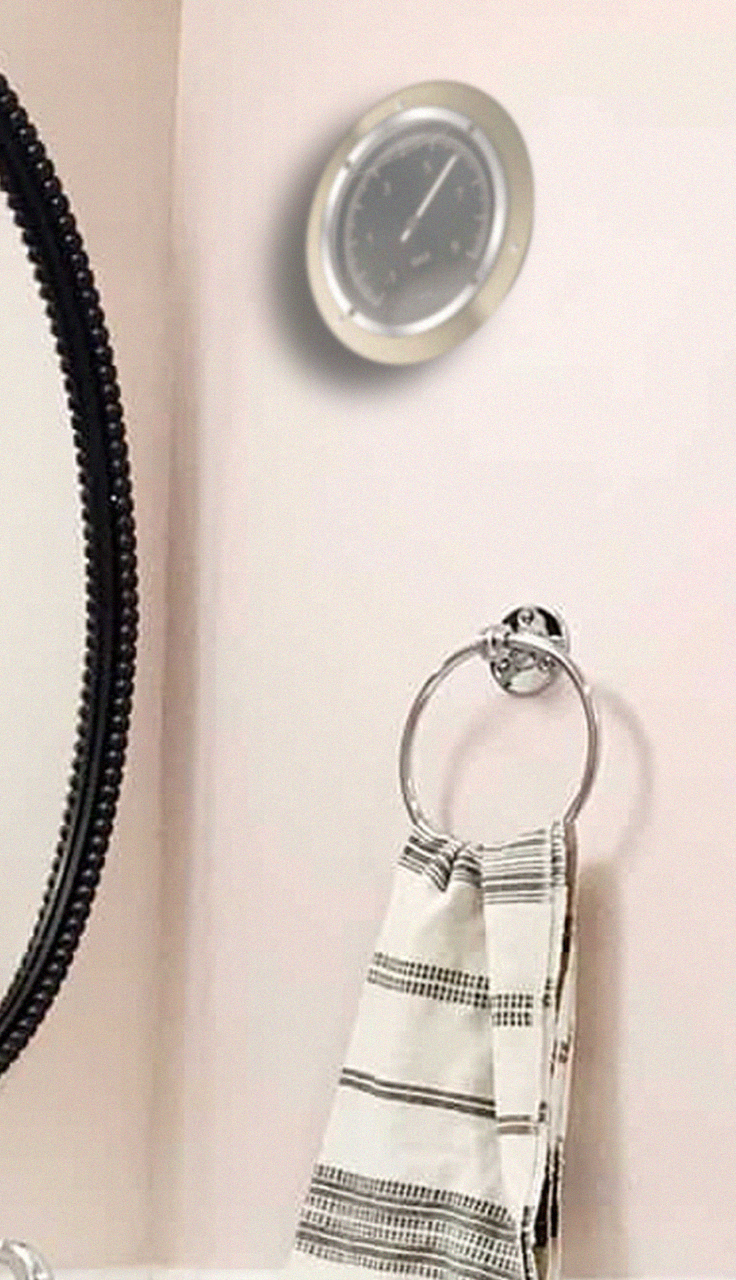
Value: 6 bar
